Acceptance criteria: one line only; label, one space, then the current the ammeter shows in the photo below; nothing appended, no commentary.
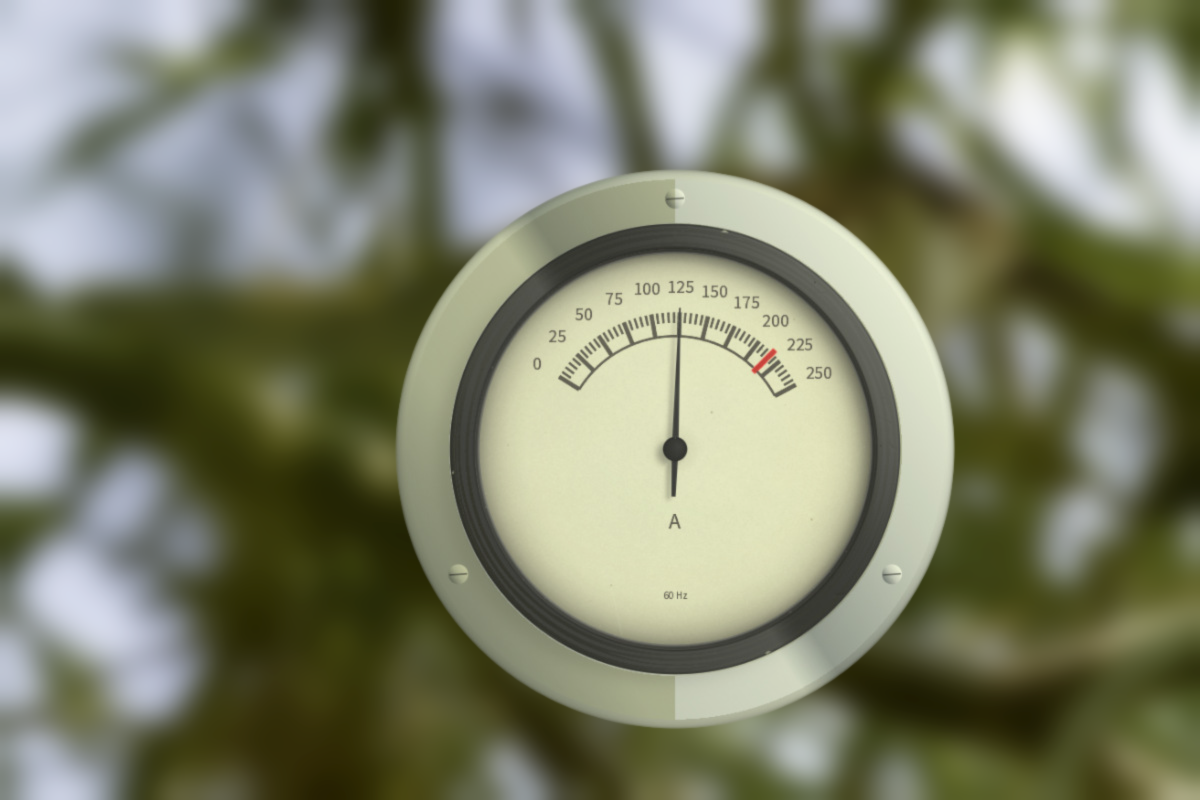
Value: 125 A
